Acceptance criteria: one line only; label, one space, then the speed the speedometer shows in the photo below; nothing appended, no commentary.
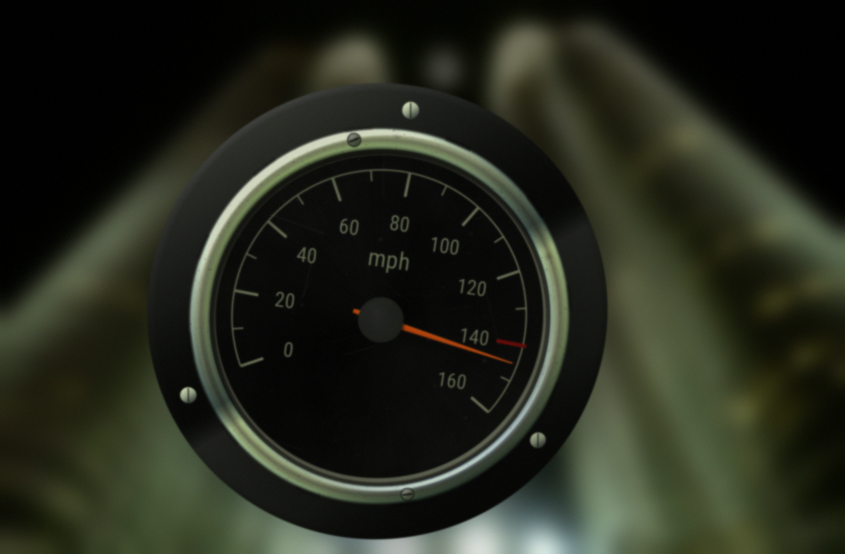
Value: 145 mph
